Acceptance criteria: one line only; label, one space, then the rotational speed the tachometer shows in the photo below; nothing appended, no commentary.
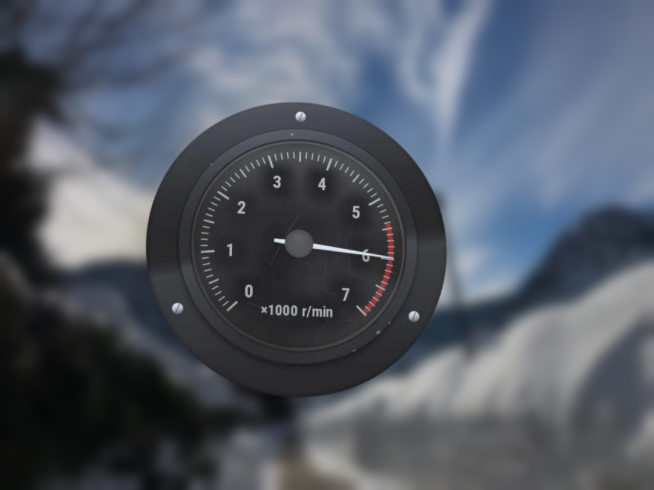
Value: 6000 rpm
